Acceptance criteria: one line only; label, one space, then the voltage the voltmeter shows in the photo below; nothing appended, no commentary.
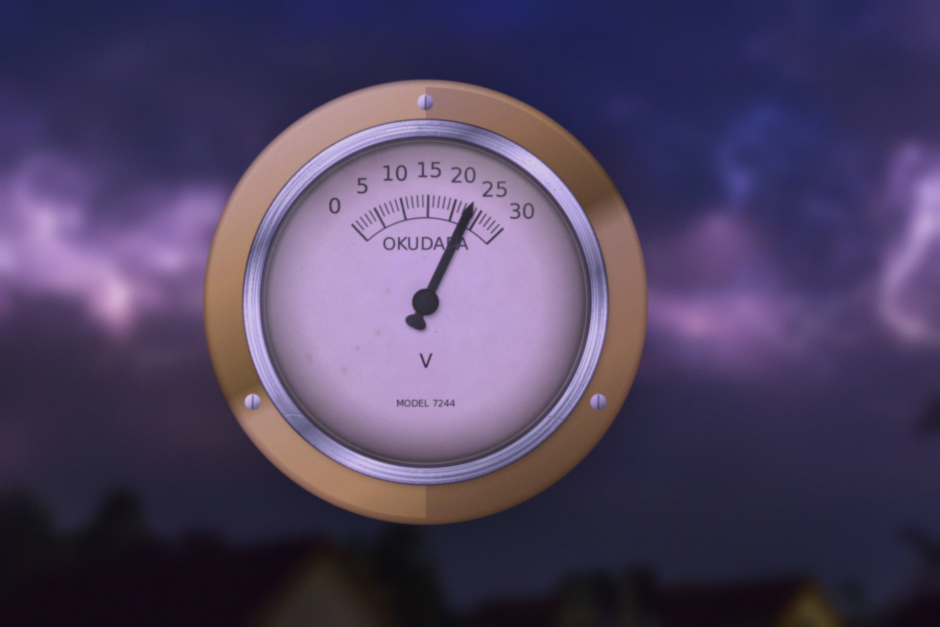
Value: 23 V
